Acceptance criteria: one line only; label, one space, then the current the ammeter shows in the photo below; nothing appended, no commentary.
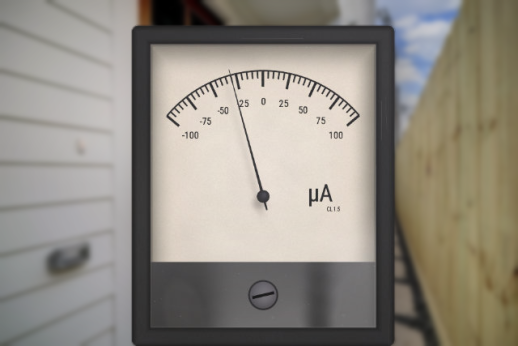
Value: -30 µA
